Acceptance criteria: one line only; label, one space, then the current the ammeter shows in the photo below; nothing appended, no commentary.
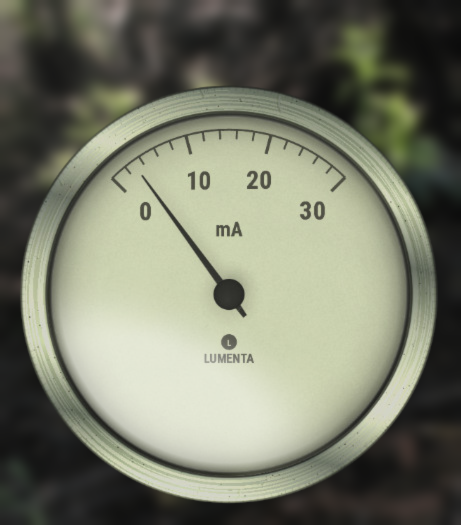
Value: 3 mA
